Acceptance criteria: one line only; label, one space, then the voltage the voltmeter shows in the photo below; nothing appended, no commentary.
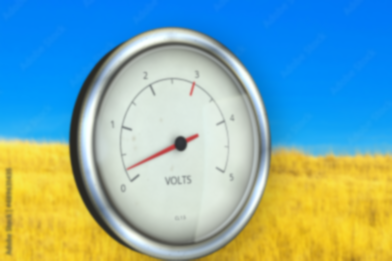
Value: 0.25 V
